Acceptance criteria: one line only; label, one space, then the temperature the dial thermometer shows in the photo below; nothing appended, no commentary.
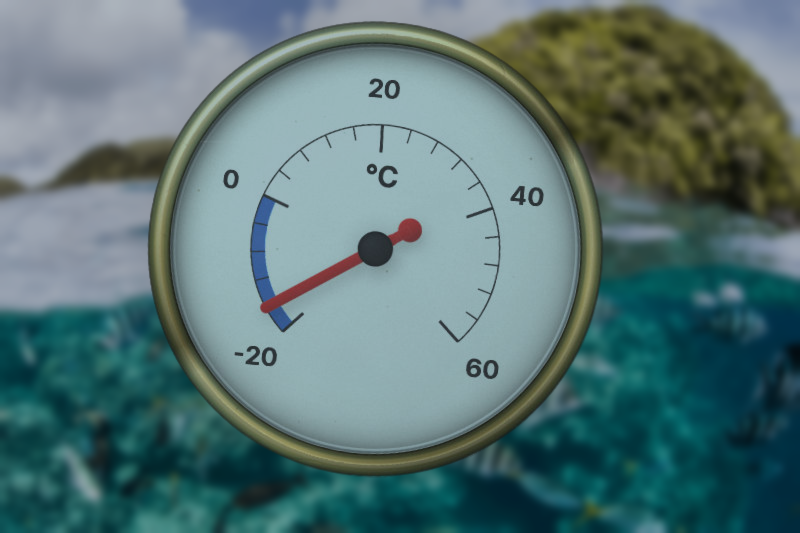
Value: -16 °C
